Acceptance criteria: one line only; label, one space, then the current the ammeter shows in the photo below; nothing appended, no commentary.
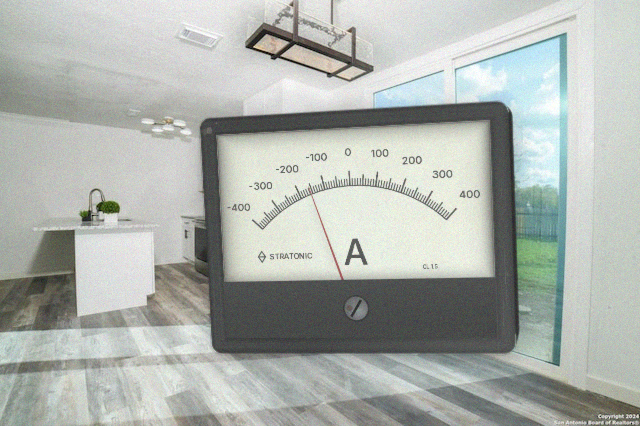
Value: -150 A
